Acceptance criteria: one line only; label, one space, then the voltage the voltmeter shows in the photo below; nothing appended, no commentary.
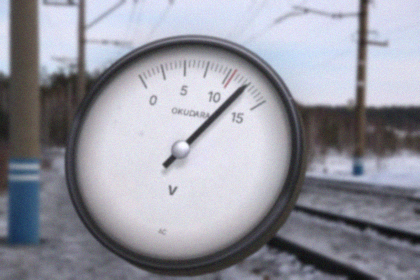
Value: 12.5 V
